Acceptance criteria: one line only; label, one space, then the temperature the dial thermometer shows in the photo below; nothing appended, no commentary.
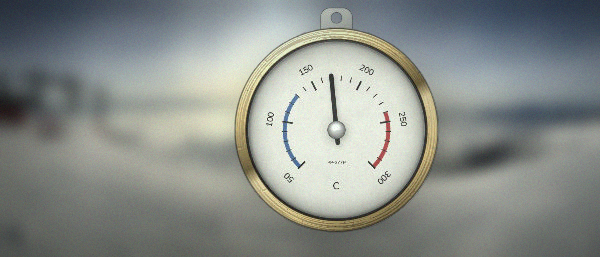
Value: 170 °C
